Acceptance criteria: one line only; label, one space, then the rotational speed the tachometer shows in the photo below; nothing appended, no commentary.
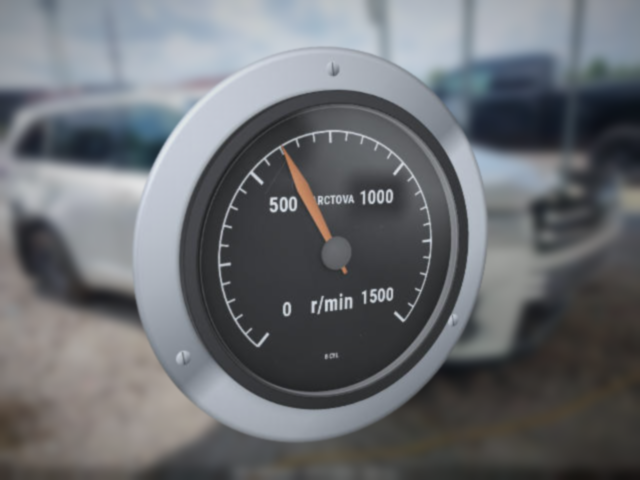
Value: 600 rpm
